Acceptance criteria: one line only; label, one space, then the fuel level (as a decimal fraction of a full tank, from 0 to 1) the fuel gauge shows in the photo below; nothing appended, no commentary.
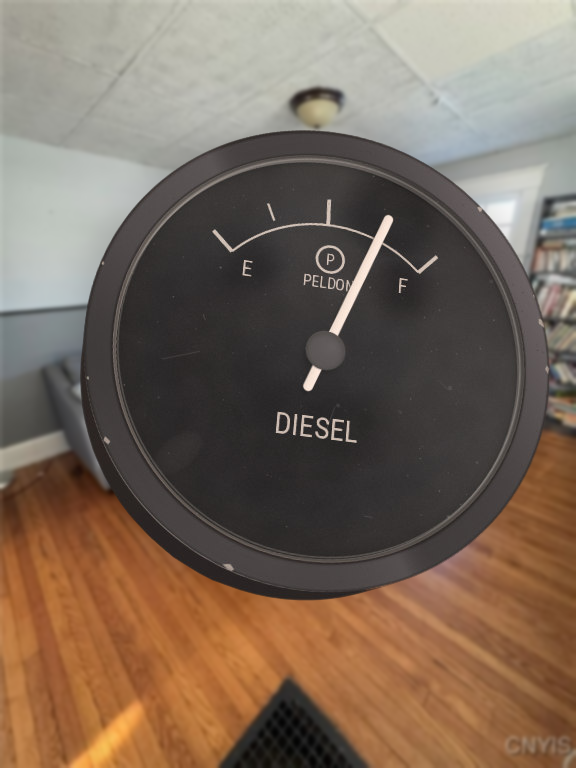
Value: 0.75
